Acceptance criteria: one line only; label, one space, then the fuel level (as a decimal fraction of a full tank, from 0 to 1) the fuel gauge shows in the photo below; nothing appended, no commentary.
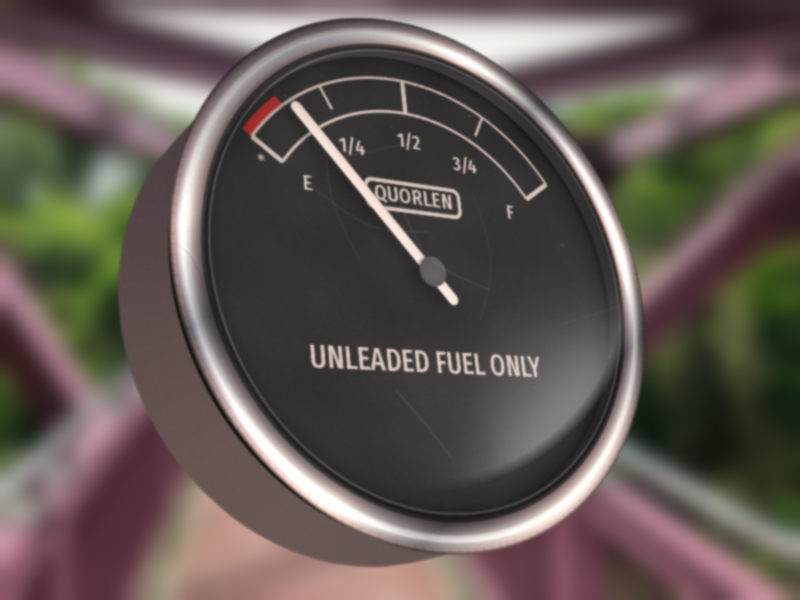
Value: 0.125
